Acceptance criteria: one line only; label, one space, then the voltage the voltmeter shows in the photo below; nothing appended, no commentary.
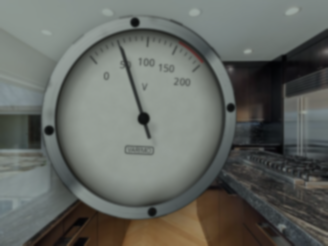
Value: 50 V
